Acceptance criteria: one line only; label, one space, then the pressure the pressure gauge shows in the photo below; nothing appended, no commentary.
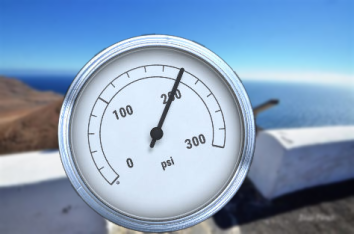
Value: 200 psi
